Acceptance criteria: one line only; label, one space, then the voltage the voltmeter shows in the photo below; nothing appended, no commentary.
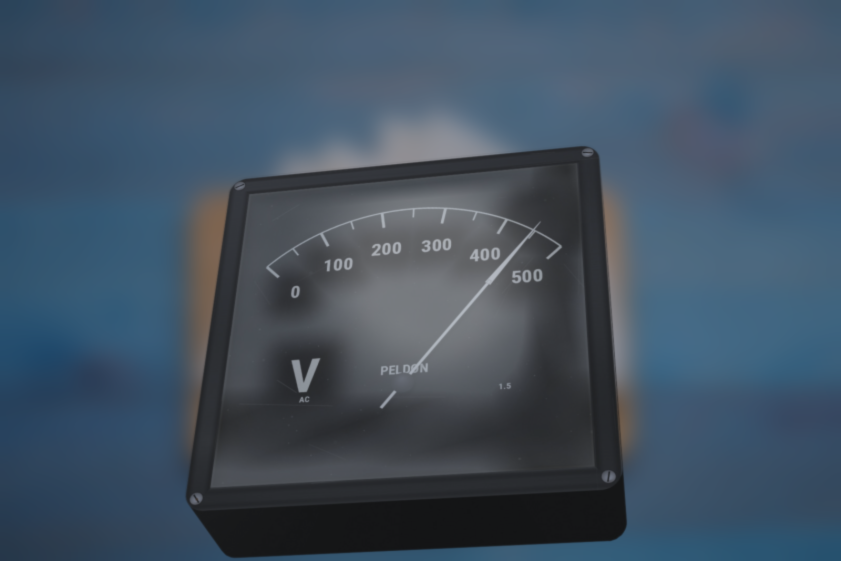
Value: 450 V
